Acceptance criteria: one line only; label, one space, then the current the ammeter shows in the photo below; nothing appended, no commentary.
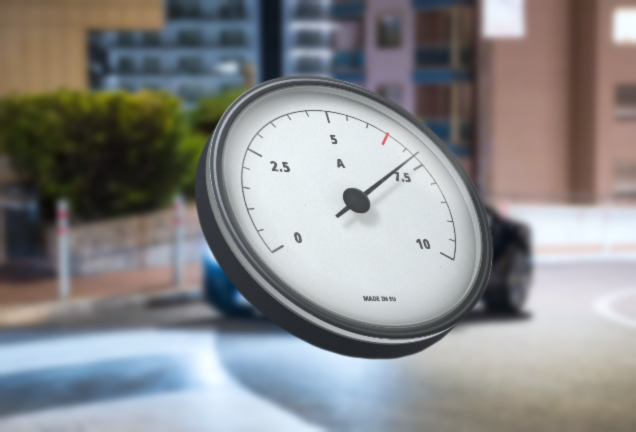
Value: 7.25 A
